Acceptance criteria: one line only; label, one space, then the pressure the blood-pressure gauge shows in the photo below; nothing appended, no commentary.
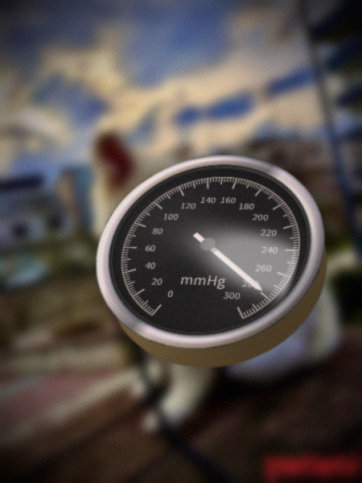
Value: 280 mmHg
